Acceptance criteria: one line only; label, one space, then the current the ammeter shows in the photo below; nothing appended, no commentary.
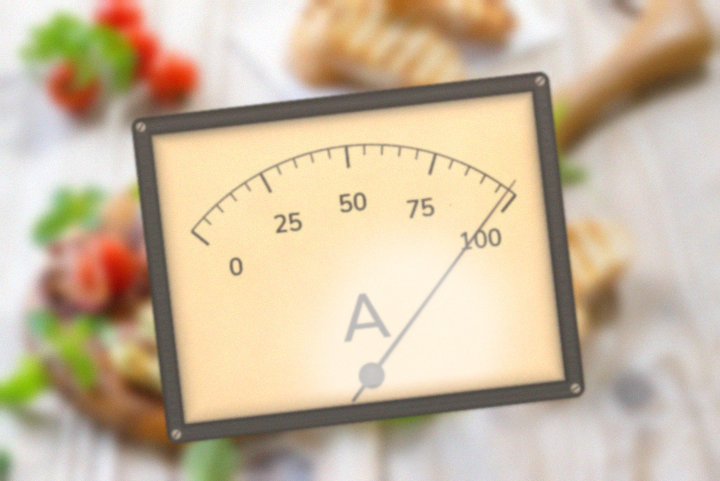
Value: 97.5 A
